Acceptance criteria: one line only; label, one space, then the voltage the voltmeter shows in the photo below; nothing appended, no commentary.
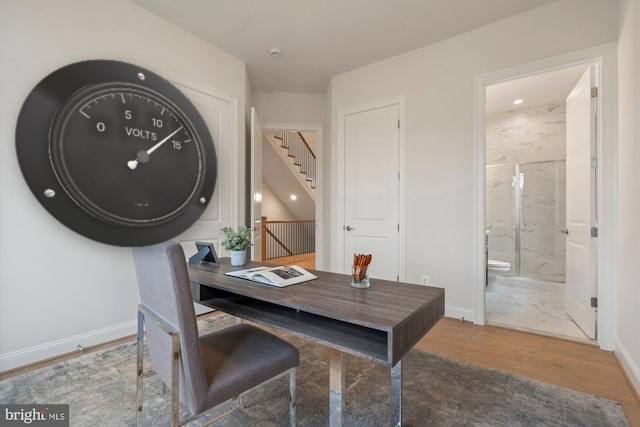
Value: 13 V
